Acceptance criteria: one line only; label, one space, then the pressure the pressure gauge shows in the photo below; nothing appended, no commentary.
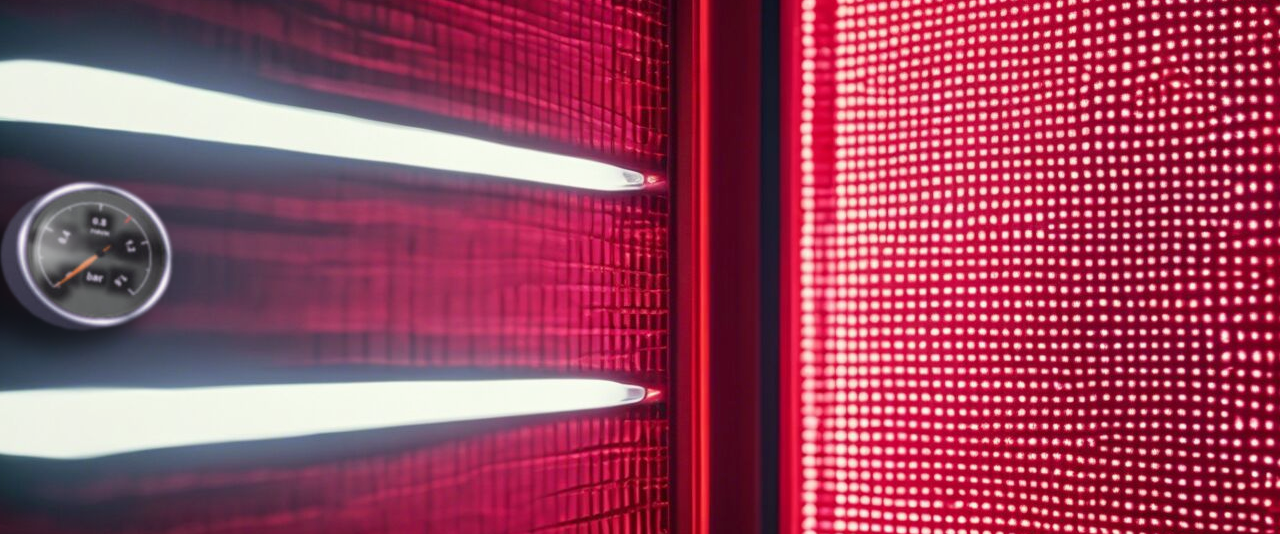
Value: 0 bar
